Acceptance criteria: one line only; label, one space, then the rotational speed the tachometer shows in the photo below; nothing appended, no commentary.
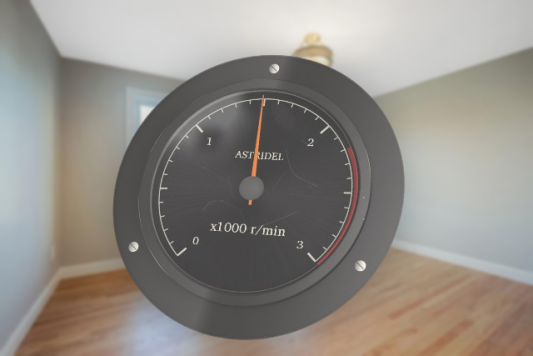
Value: 1500 rpm
